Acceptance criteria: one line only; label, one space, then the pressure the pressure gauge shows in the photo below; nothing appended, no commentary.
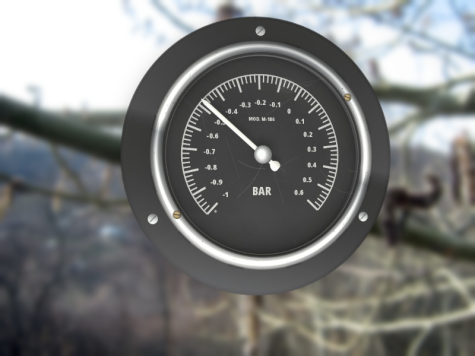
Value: -0.48 bar
